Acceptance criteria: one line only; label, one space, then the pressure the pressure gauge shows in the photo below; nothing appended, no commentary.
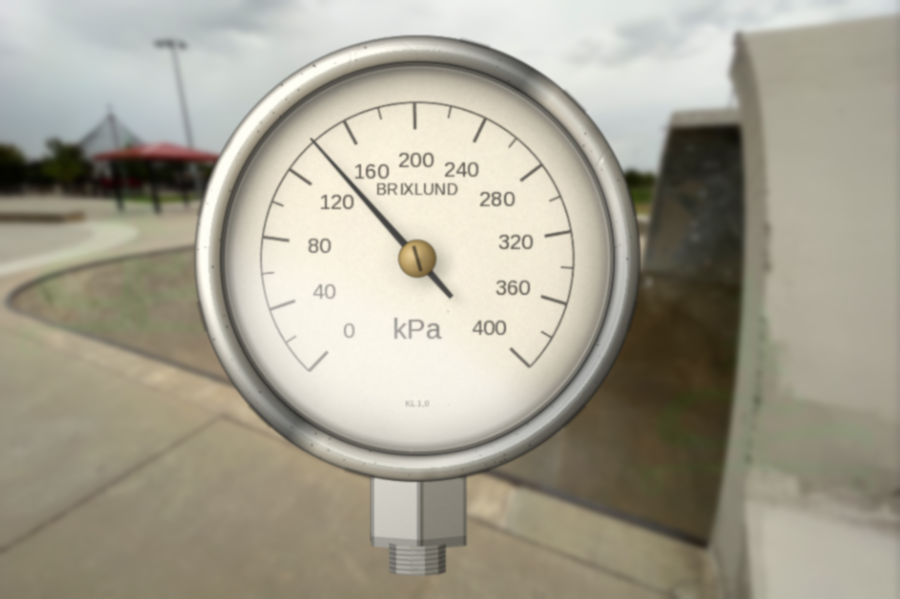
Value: 140 kPa
